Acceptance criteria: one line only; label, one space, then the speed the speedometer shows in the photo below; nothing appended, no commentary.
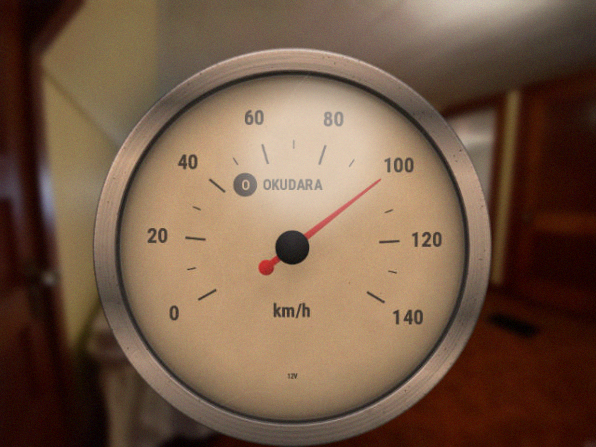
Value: 100 km/h
